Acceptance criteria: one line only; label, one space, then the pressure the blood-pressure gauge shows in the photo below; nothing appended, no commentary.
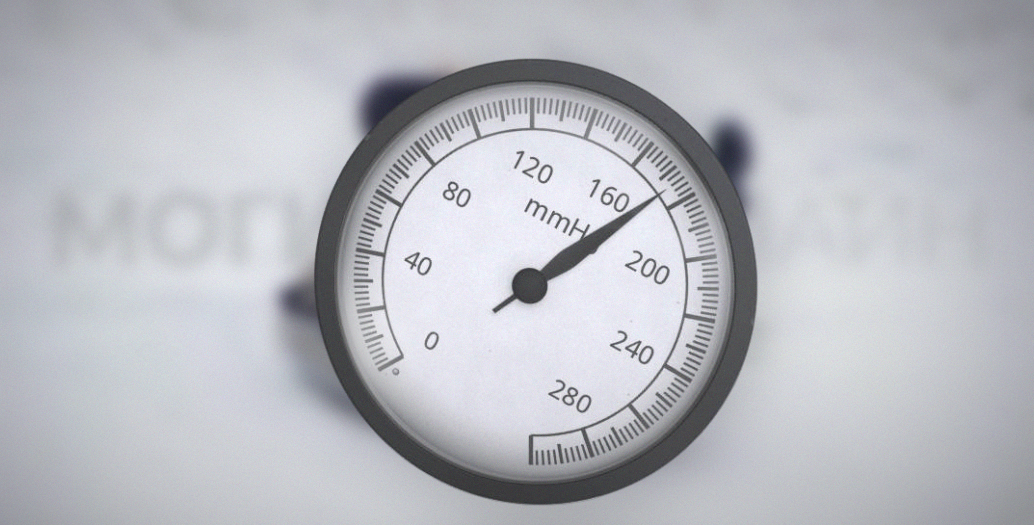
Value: 174 mmHg
